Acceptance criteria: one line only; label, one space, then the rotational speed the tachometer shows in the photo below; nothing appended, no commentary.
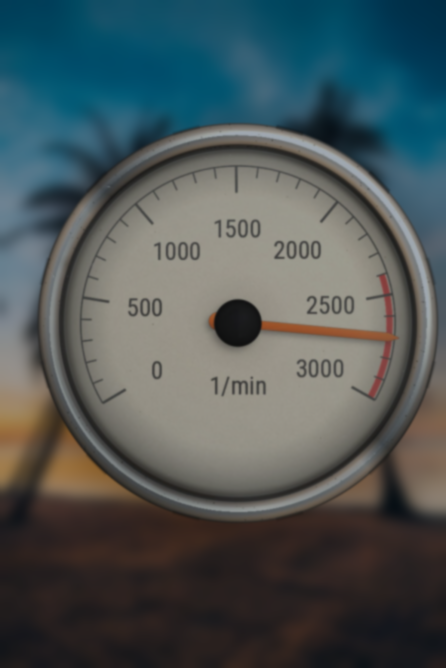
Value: 2700 rpm
